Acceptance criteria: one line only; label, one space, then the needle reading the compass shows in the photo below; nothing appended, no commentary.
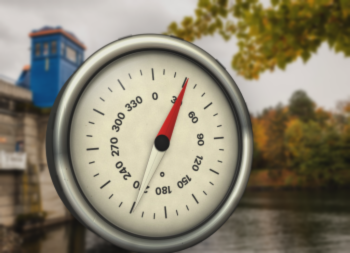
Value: 30 °
